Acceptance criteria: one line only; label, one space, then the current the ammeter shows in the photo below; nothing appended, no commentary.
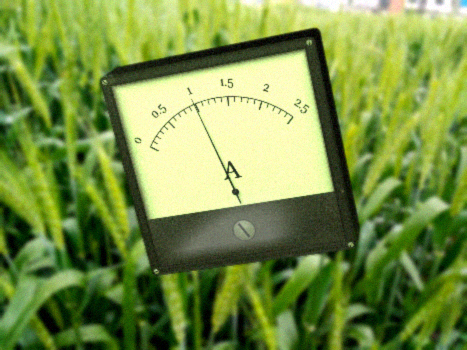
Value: 1 A
